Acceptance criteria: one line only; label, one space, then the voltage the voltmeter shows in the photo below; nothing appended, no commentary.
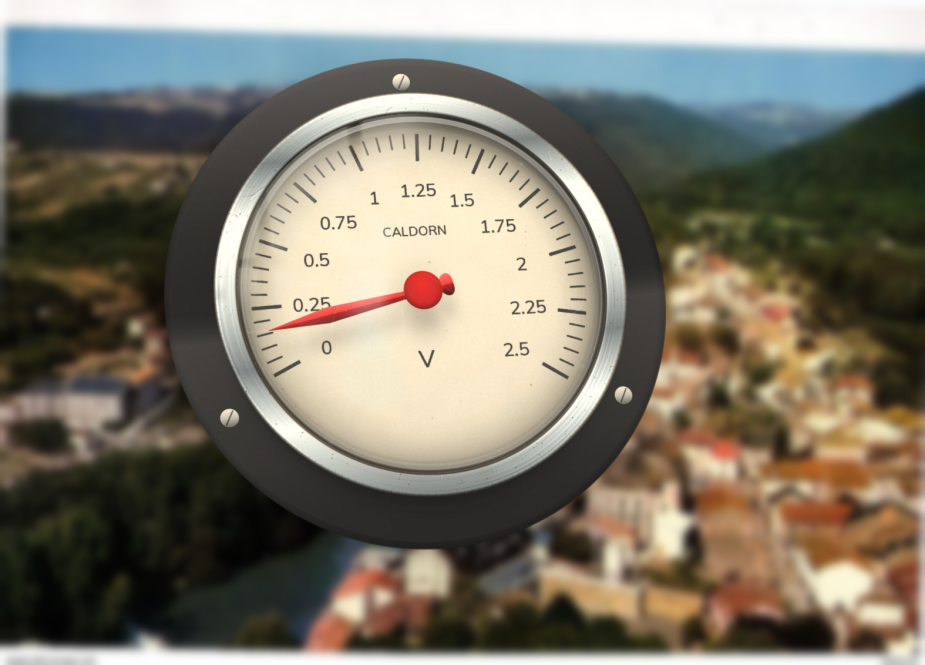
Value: 0.15 V
